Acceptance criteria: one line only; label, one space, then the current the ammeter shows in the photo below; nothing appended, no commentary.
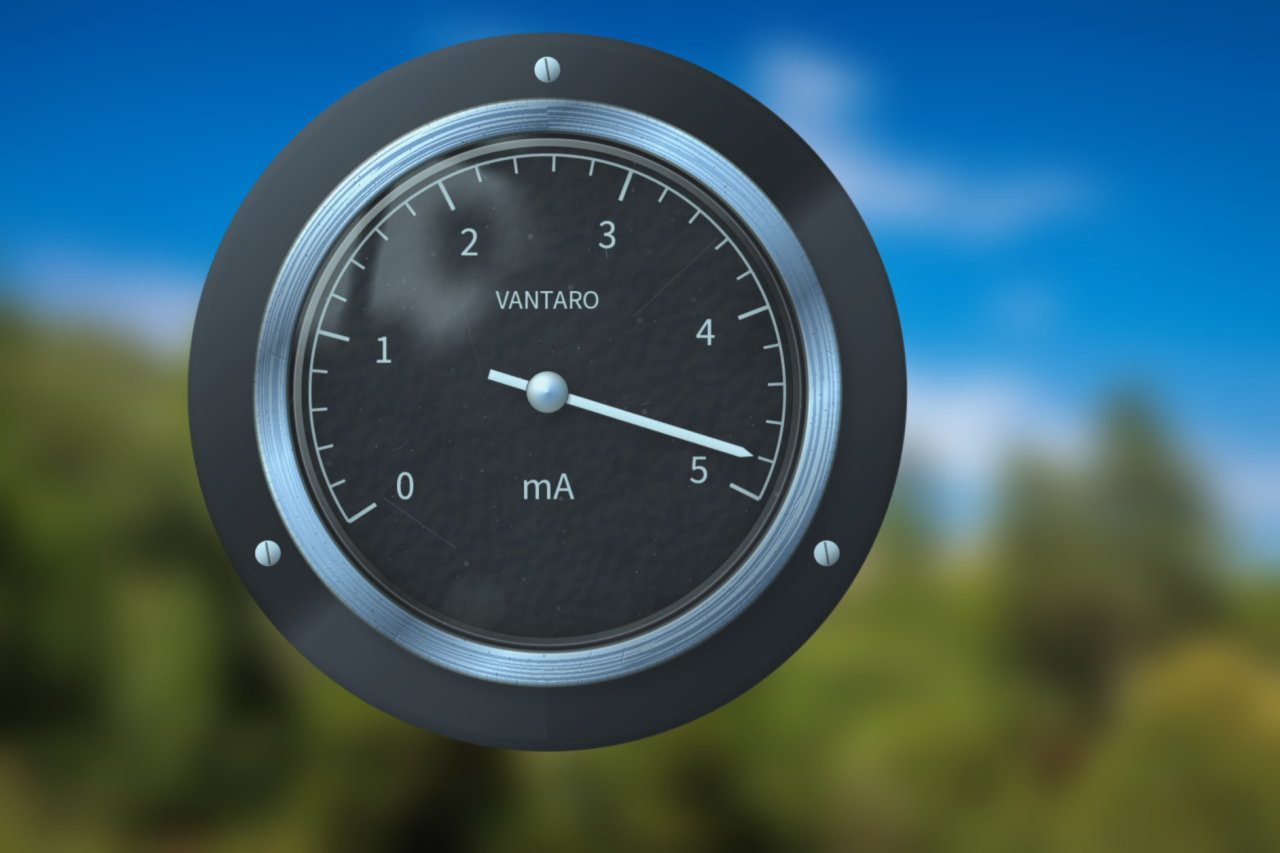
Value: 4.8 mA
